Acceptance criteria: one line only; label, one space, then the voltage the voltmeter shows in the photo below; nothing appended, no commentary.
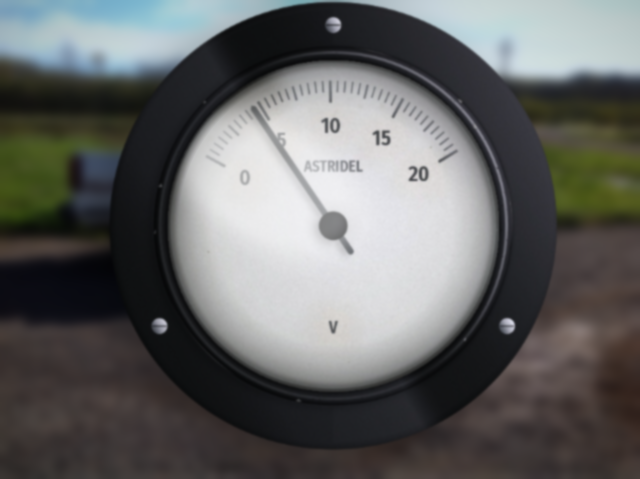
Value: 4.5 V
